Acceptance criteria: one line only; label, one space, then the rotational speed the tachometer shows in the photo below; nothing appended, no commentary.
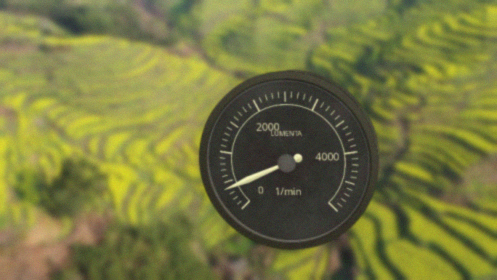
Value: 400 rpm
